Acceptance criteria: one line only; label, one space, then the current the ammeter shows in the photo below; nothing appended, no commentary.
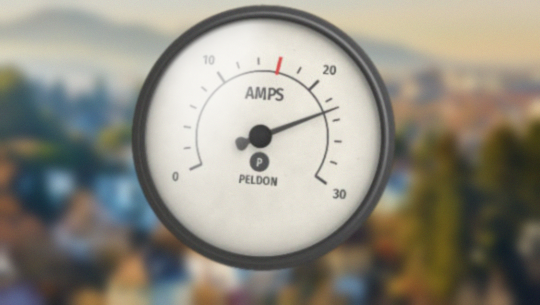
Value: 23 A
